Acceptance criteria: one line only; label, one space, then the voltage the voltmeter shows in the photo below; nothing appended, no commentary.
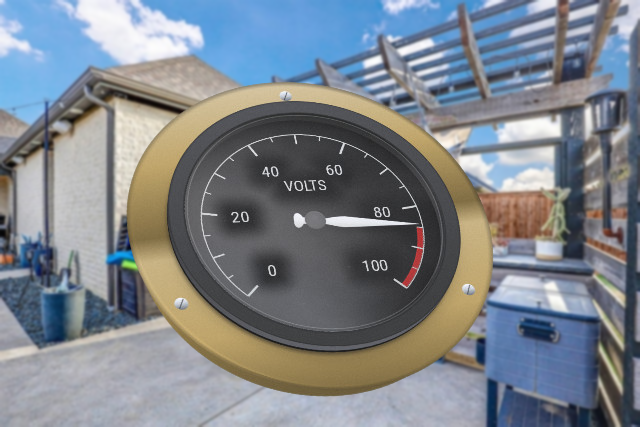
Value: 85 V
